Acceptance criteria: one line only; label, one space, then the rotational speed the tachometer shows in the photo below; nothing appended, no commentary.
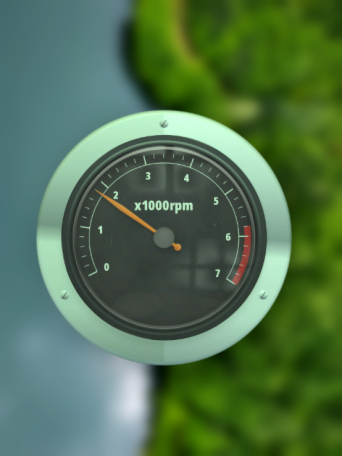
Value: 1800 rpm
